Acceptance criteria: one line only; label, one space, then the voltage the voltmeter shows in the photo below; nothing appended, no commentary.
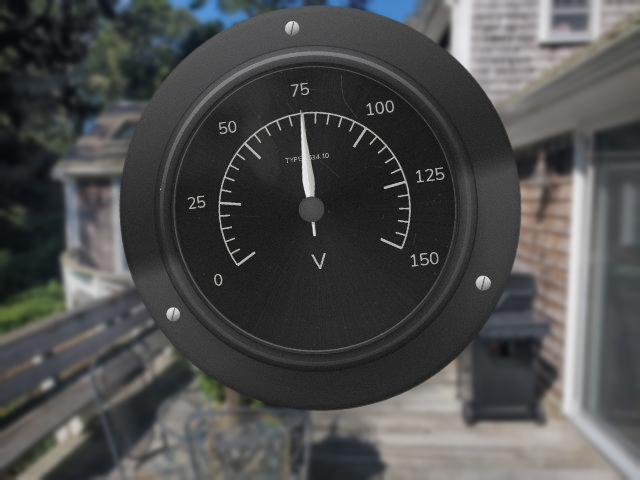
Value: 75 V
